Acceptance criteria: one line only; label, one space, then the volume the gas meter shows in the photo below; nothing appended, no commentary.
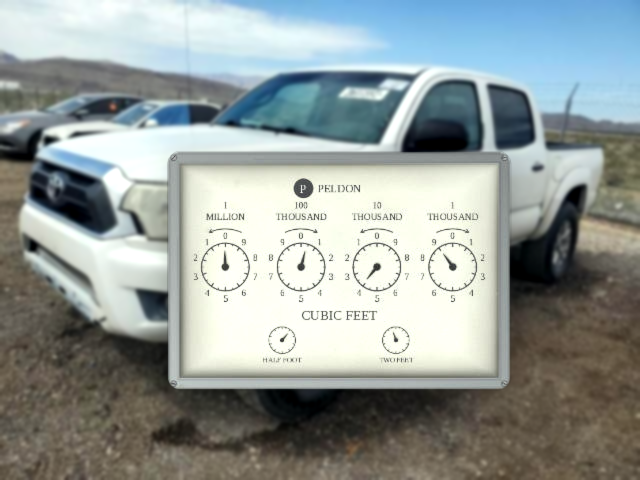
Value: 3900 ft³
